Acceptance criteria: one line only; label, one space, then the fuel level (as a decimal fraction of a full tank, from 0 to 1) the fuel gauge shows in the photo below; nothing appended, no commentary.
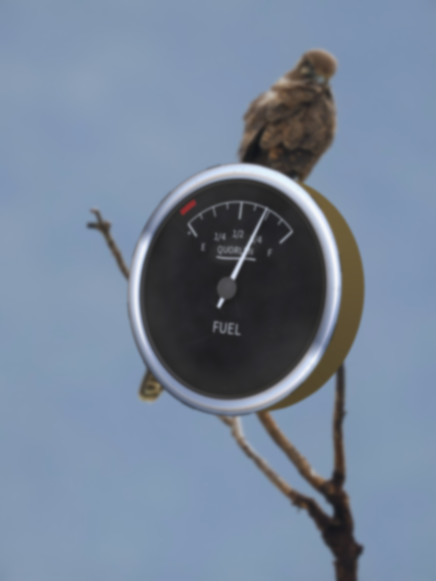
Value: 0.75
